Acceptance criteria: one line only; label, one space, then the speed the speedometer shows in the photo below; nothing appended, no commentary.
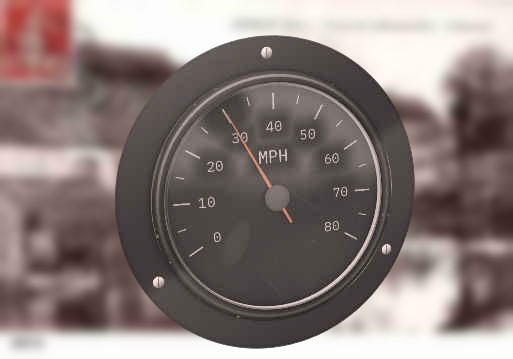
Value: 30 mph
